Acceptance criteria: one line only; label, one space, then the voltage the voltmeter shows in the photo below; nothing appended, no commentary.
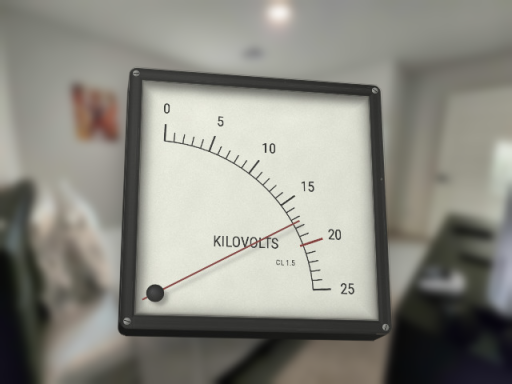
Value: 17.5 kV
